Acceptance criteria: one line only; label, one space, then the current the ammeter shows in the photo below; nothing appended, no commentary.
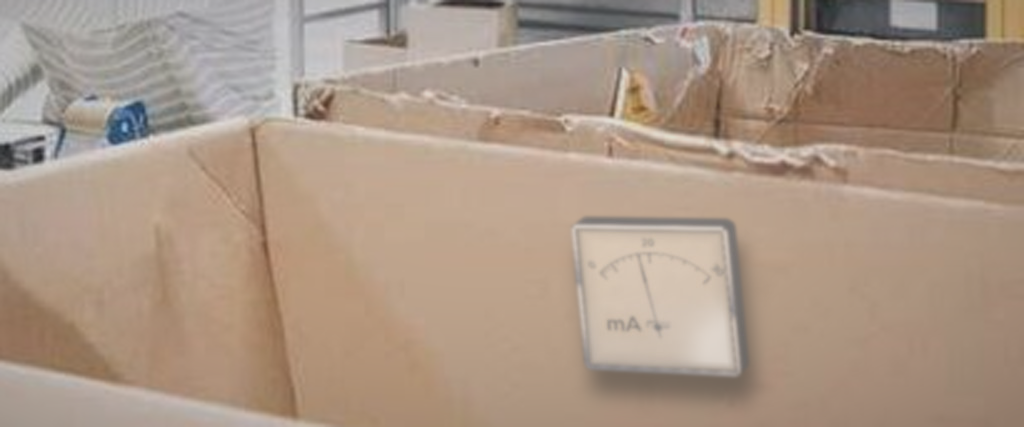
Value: 18 mA
